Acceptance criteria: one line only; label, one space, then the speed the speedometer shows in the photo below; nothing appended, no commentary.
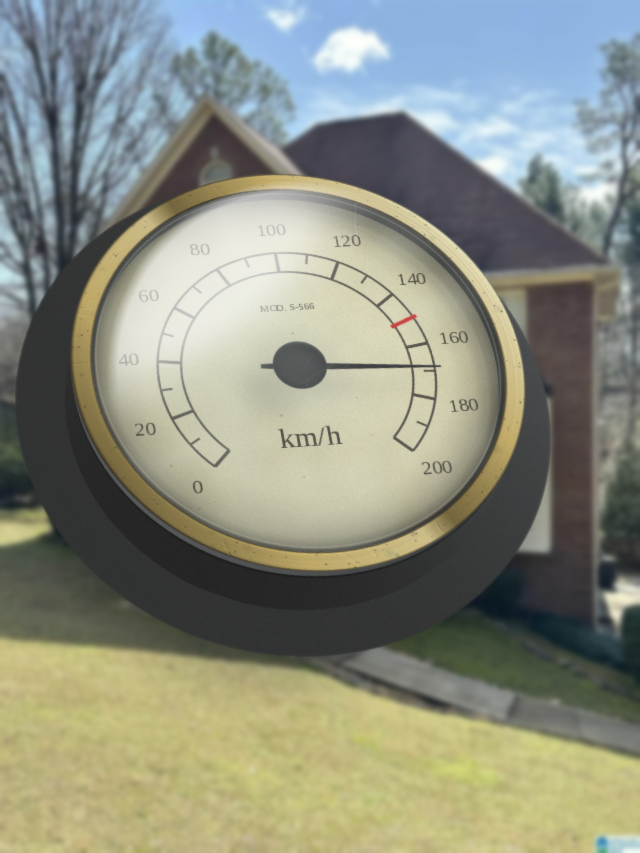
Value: 170 km/h
